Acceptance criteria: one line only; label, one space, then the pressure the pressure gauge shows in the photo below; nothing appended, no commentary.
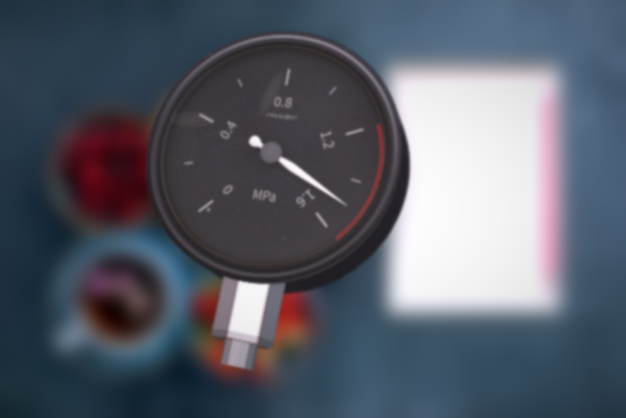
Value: 1.5 MPa
